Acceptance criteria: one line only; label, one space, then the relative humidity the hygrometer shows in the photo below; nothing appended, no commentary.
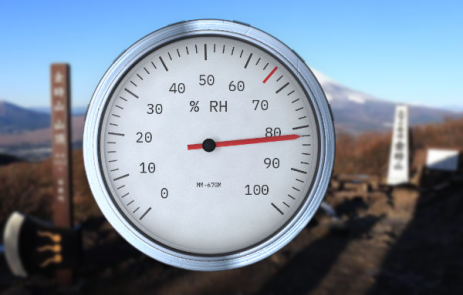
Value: 82 %
